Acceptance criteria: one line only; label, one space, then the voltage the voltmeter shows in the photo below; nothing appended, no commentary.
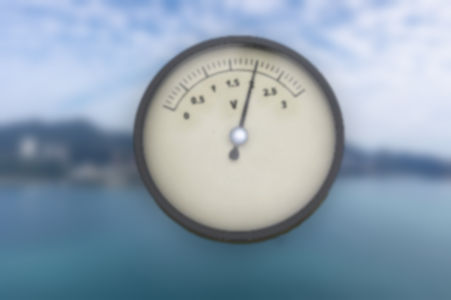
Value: 2 V
